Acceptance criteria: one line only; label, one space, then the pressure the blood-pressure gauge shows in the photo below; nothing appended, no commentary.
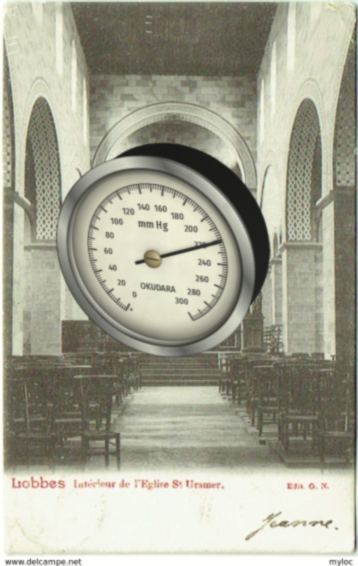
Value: 220 mmHg
